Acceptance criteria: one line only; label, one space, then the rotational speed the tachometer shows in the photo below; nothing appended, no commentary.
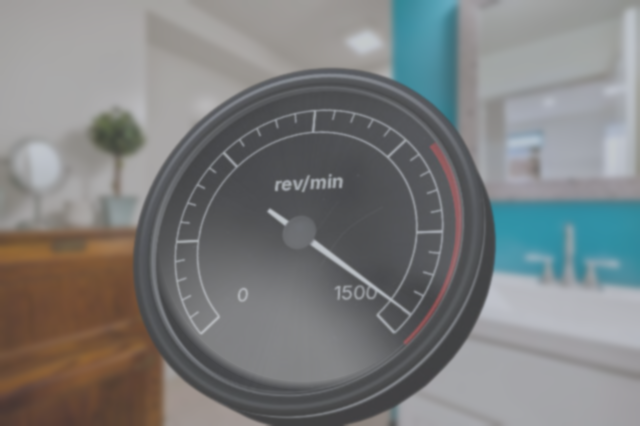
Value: 1450 rpm
